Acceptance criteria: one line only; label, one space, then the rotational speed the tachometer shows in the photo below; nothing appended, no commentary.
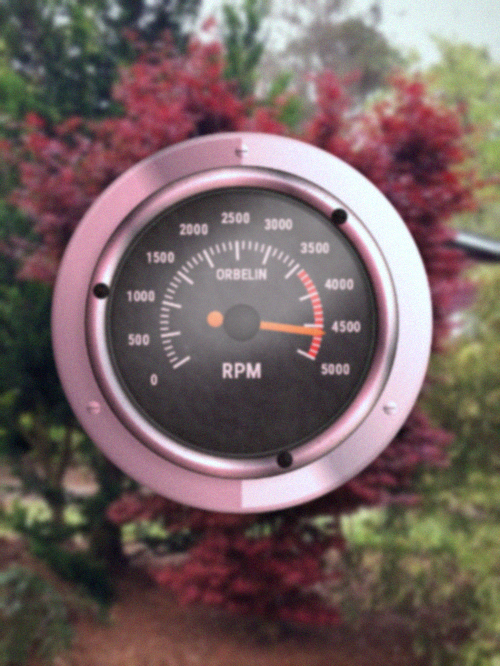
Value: 4600 rpm
